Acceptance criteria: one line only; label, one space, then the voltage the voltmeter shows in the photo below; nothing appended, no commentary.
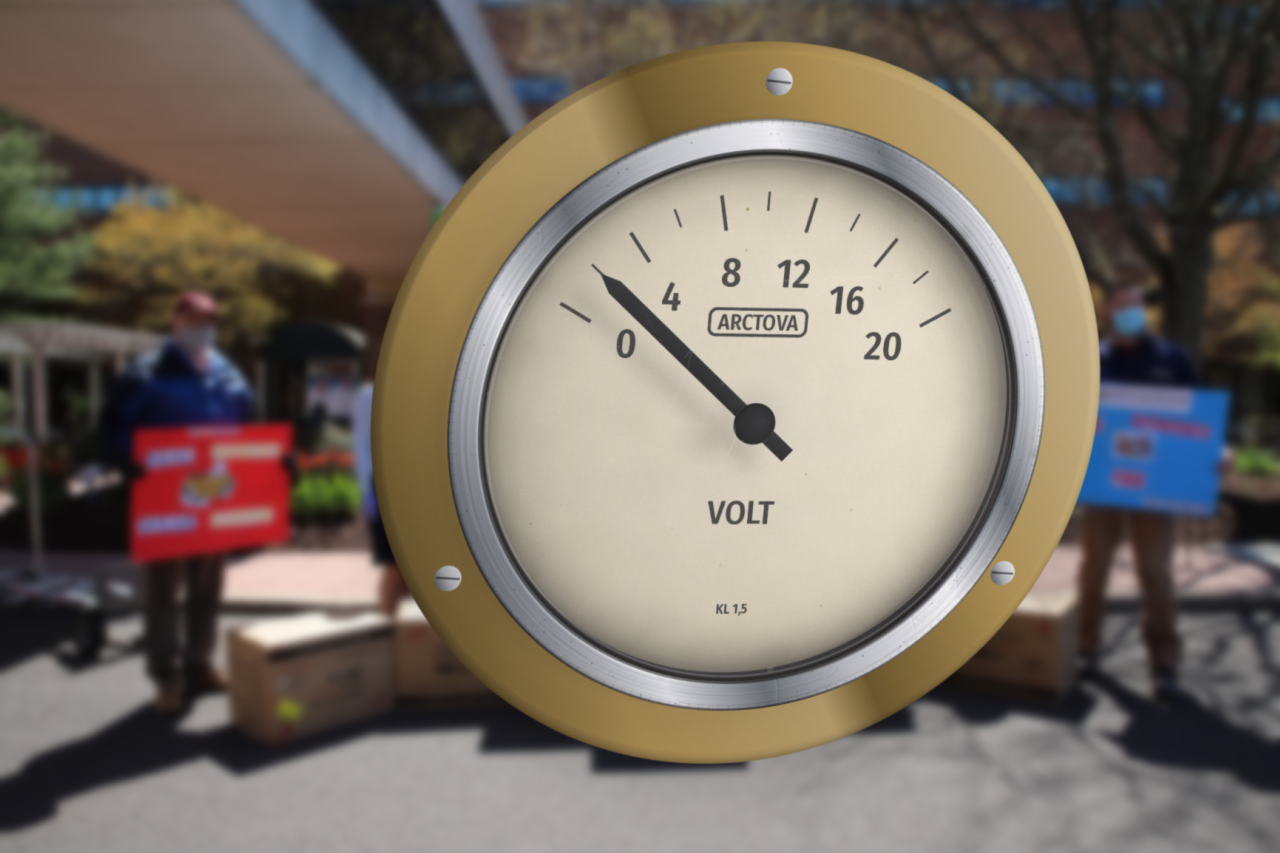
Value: 2 V
